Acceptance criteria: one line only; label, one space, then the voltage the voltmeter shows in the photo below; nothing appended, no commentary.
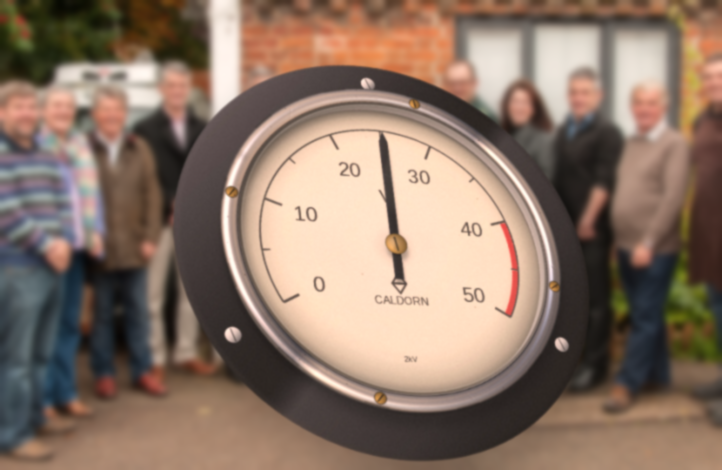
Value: 25 V
